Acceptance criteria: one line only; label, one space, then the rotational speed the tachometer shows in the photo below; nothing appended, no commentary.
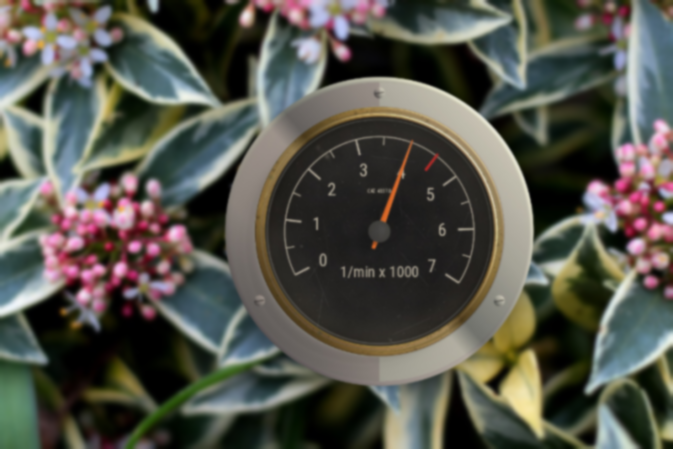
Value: 4000 rpm
